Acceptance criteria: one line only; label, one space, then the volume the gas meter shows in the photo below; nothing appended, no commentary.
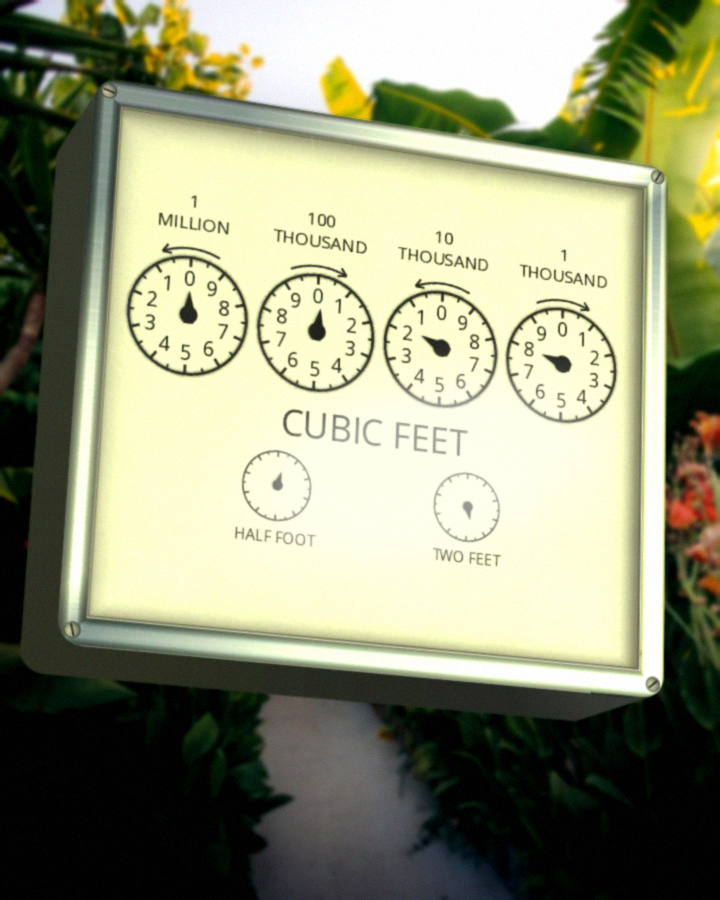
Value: 1800 ft³
